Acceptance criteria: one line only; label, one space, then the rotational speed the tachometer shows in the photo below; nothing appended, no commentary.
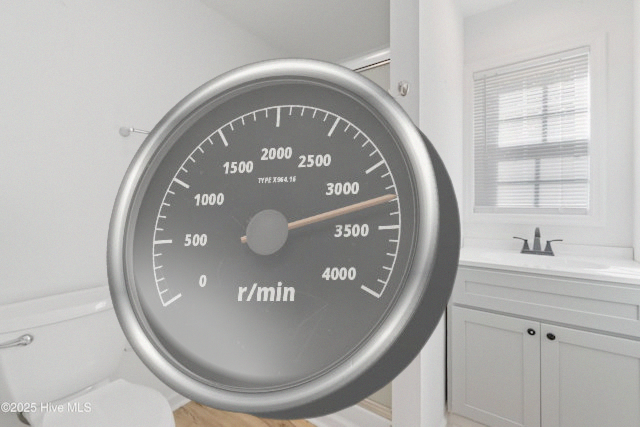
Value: 3300 rpm
